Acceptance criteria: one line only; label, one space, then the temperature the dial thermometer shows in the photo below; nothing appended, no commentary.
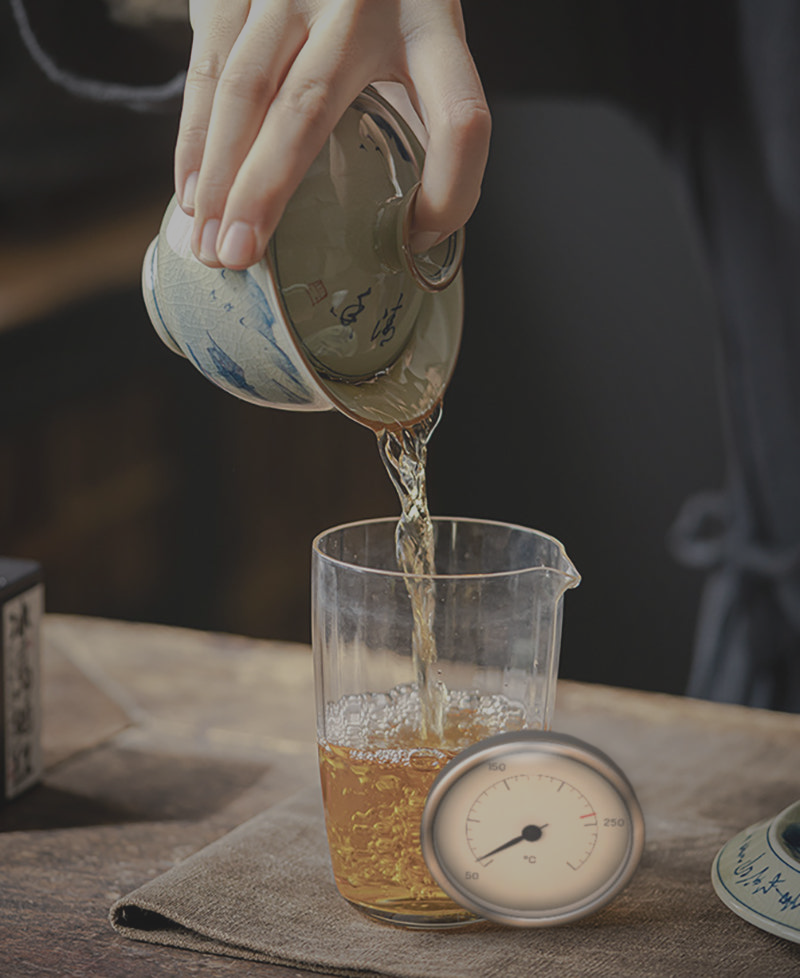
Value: 60 °C
